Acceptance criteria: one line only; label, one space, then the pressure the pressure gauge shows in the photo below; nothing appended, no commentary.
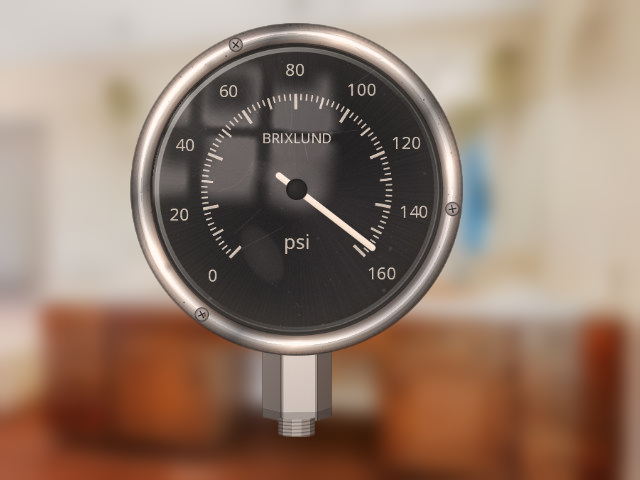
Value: 156 psi
